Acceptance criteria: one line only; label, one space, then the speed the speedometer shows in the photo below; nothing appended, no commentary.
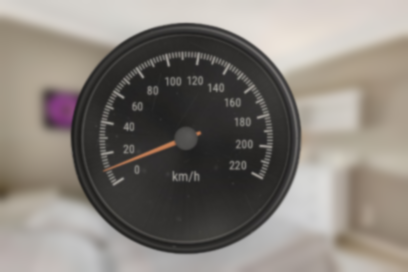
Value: 10 km/h
